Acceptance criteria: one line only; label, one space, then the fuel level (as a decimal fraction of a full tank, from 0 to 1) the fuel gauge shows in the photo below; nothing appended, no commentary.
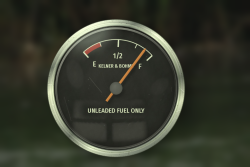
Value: 0.875
